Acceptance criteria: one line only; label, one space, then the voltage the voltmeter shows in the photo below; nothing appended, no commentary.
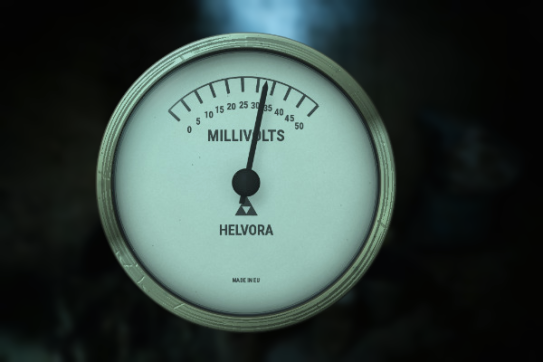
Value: 32.5 mV
